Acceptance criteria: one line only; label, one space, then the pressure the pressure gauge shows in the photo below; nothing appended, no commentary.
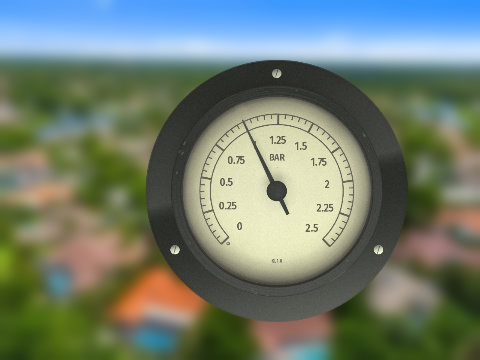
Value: 1 bar
